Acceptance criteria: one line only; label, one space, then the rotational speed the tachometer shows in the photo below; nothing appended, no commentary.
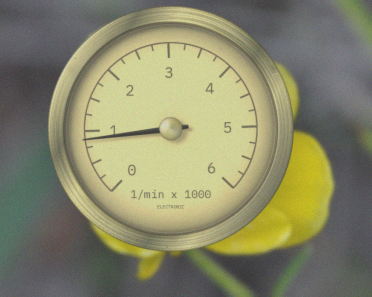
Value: 875 rpm
